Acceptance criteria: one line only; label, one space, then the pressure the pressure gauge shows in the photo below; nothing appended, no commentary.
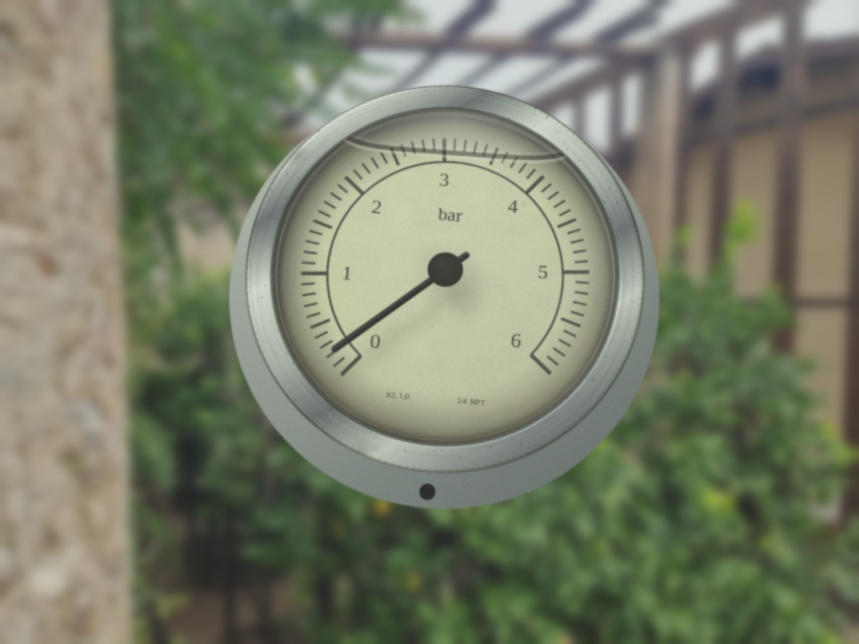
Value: 0.2 bar
